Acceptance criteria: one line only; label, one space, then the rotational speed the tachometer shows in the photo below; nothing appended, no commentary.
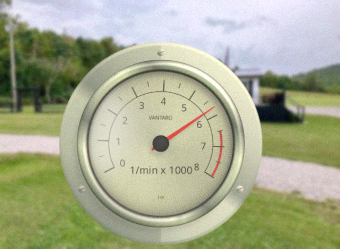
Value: 5750 rpm
